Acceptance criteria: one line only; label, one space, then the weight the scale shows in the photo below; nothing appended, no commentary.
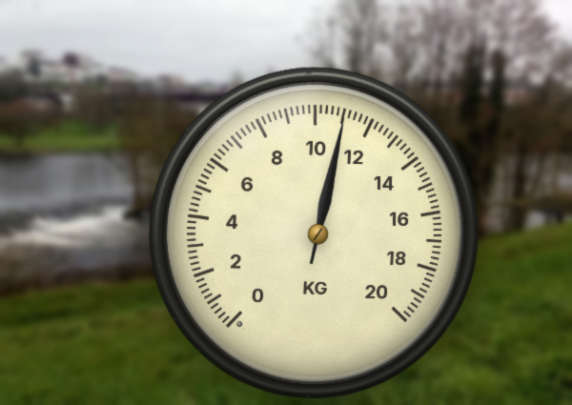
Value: 11 kg
